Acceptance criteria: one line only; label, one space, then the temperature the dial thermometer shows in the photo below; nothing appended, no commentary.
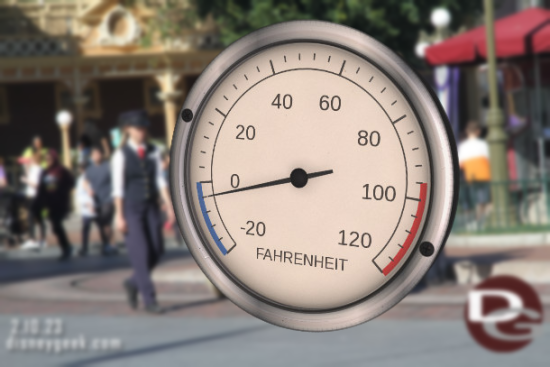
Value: -4 °F
